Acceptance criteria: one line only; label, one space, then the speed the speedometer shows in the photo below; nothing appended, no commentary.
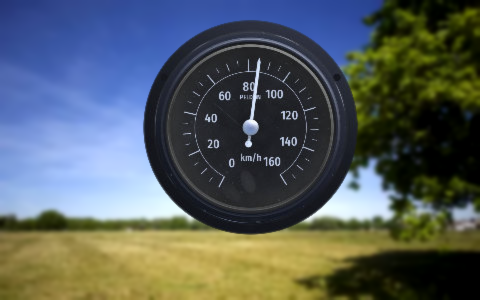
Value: 85 km/h
